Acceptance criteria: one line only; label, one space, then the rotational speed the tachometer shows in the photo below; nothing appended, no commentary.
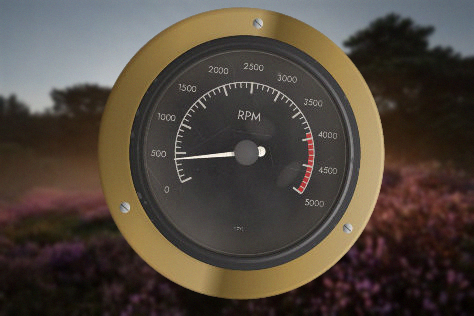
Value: 400 rpm
